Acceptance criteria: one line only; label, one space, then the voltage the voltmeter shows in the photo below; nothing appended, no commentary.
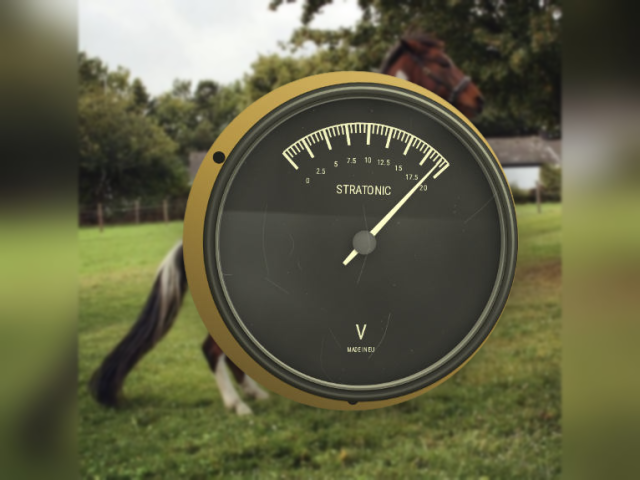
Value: 19 V
